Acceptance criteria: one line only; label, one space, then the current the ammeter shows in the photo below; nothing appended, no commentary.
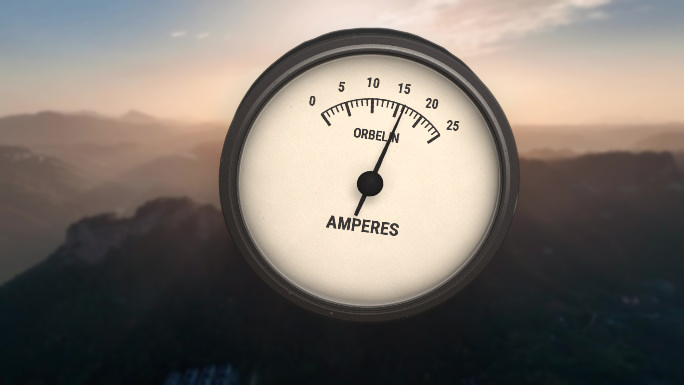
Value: 16 A
